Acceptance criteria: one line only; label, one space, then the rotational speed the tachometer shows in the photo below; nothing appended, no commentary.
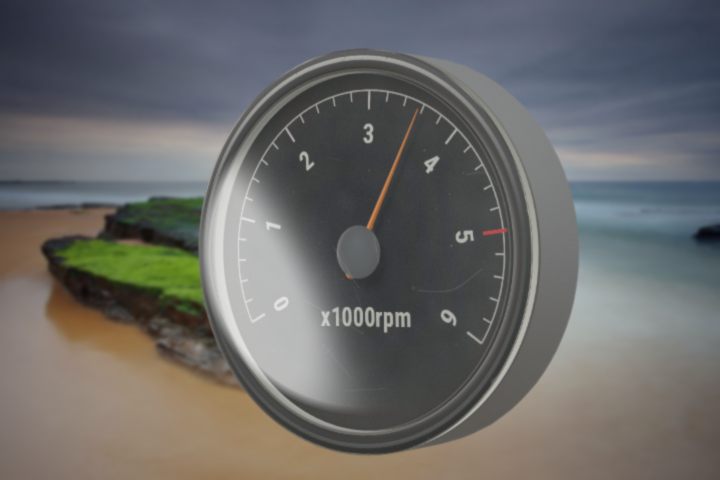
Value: 3600 rpm
